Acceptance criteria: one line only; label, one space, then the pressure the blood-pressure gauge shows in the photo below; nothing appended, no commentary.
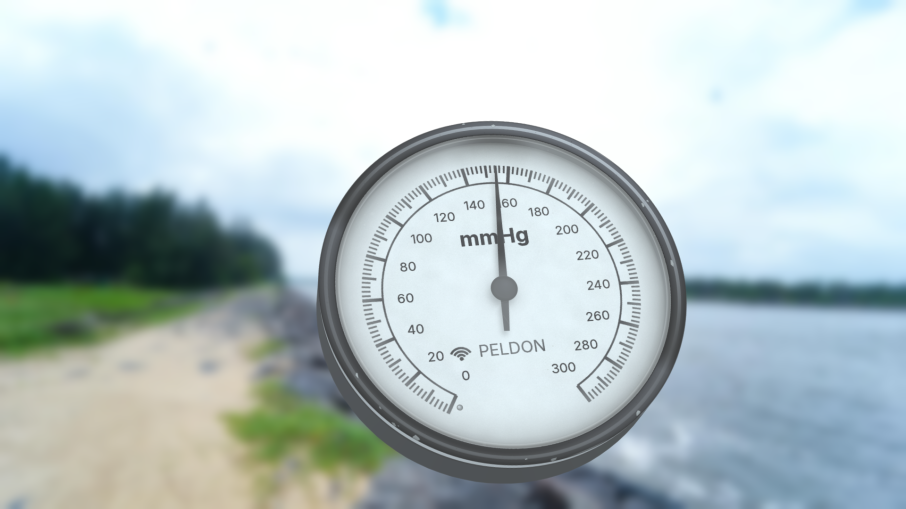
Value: 154 mmHg
